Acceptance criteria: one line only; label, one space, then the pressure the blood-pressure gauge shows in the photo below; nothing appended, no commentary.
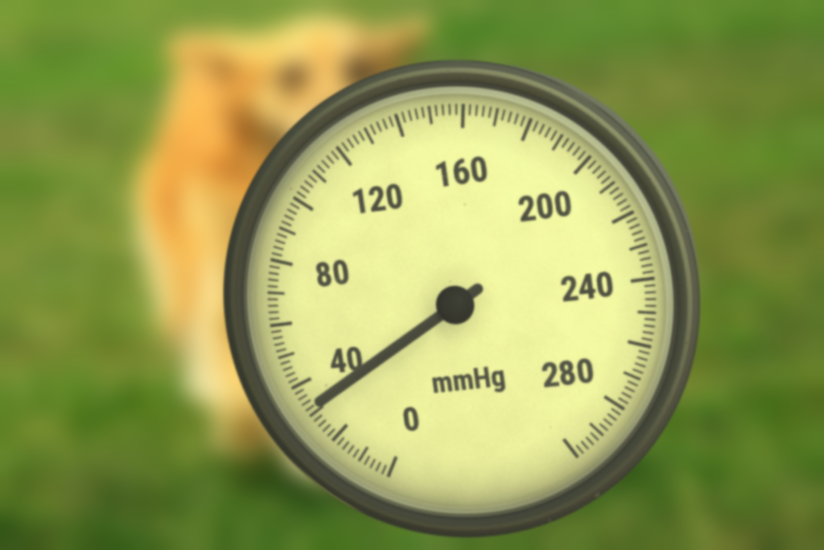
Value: 32 mmHg
